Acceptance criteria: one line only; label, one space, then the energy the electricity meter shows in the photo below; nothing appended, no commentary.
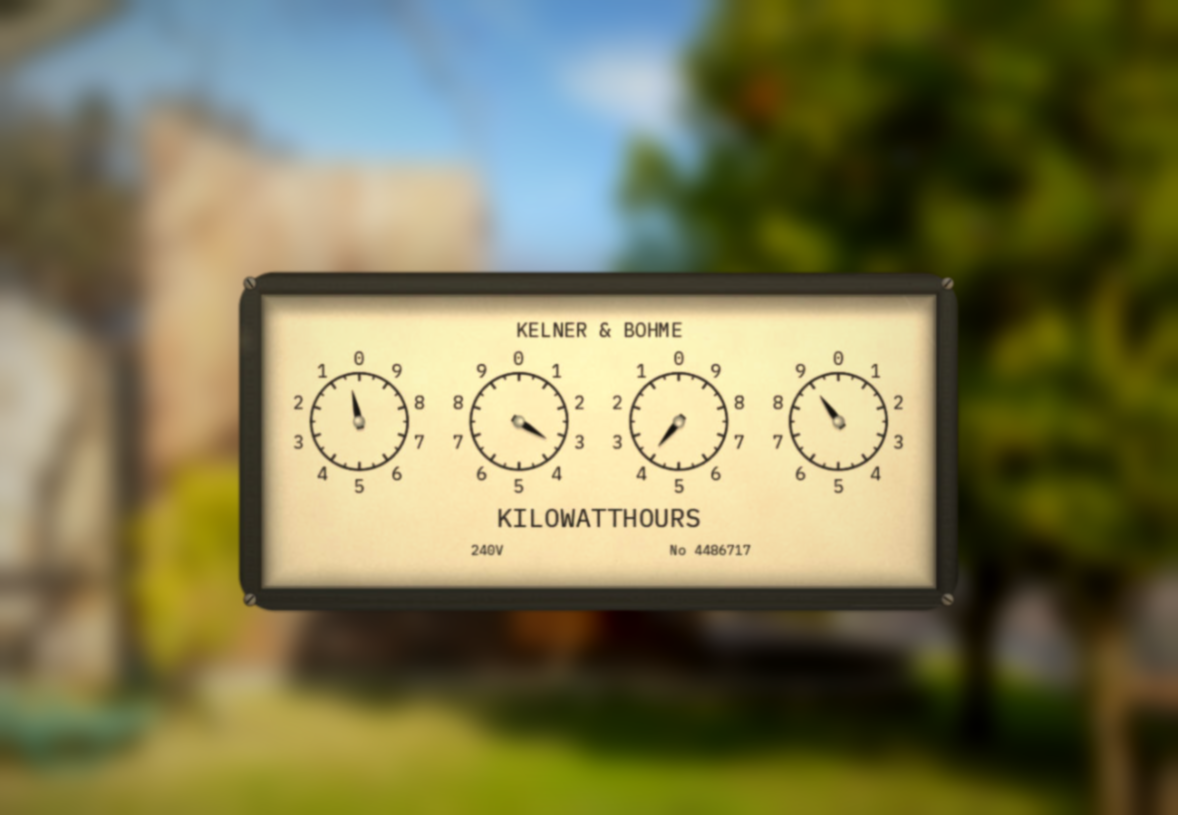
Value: 339 kWh
